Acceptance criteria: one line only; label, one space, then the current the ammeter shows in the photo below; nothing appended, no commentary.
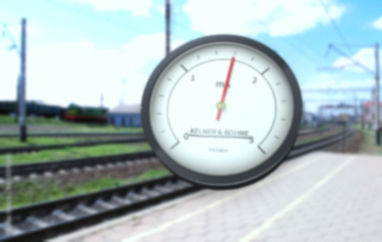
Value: 1.6 mA
